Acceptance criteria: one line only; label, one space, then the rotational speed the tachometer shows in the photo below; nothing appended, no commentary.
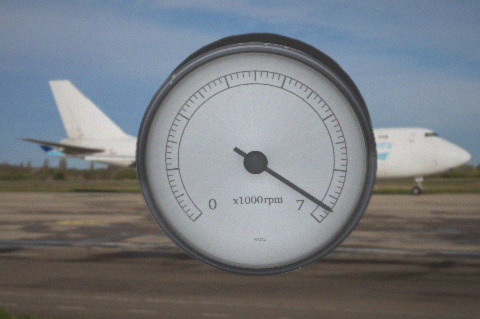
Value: 6700 rpm
